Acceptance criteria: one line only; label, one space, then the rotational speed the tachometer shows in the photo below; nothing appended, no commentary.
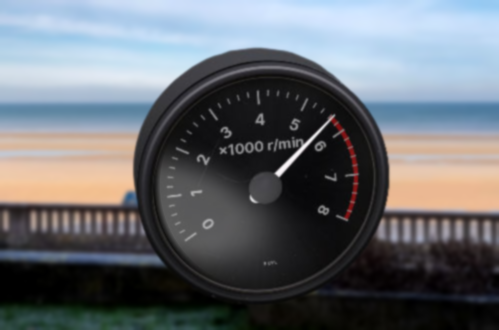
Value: 5600 rpm
